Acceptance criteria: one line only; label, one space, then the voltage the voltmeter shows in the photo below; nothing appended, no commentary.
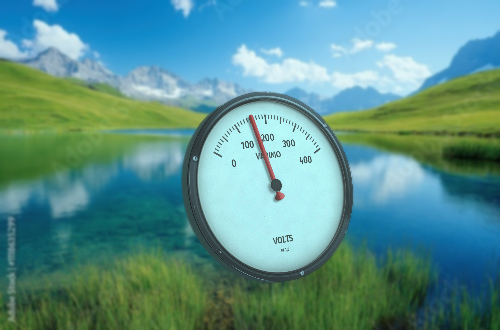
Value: 150 V
